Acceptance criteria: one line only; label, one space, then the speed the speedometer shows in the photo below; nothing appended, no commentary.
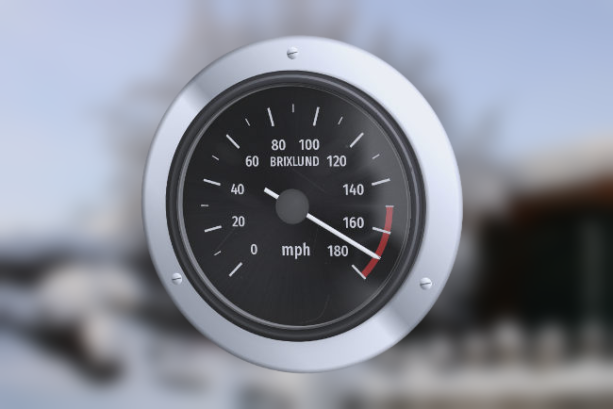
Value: 170 mph
